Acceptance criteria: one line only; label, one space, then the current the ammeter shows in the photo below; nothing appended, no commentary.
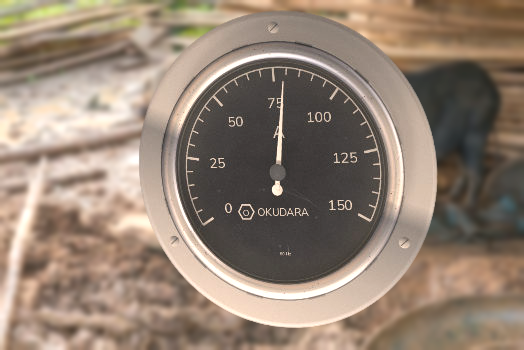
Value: 80 A
